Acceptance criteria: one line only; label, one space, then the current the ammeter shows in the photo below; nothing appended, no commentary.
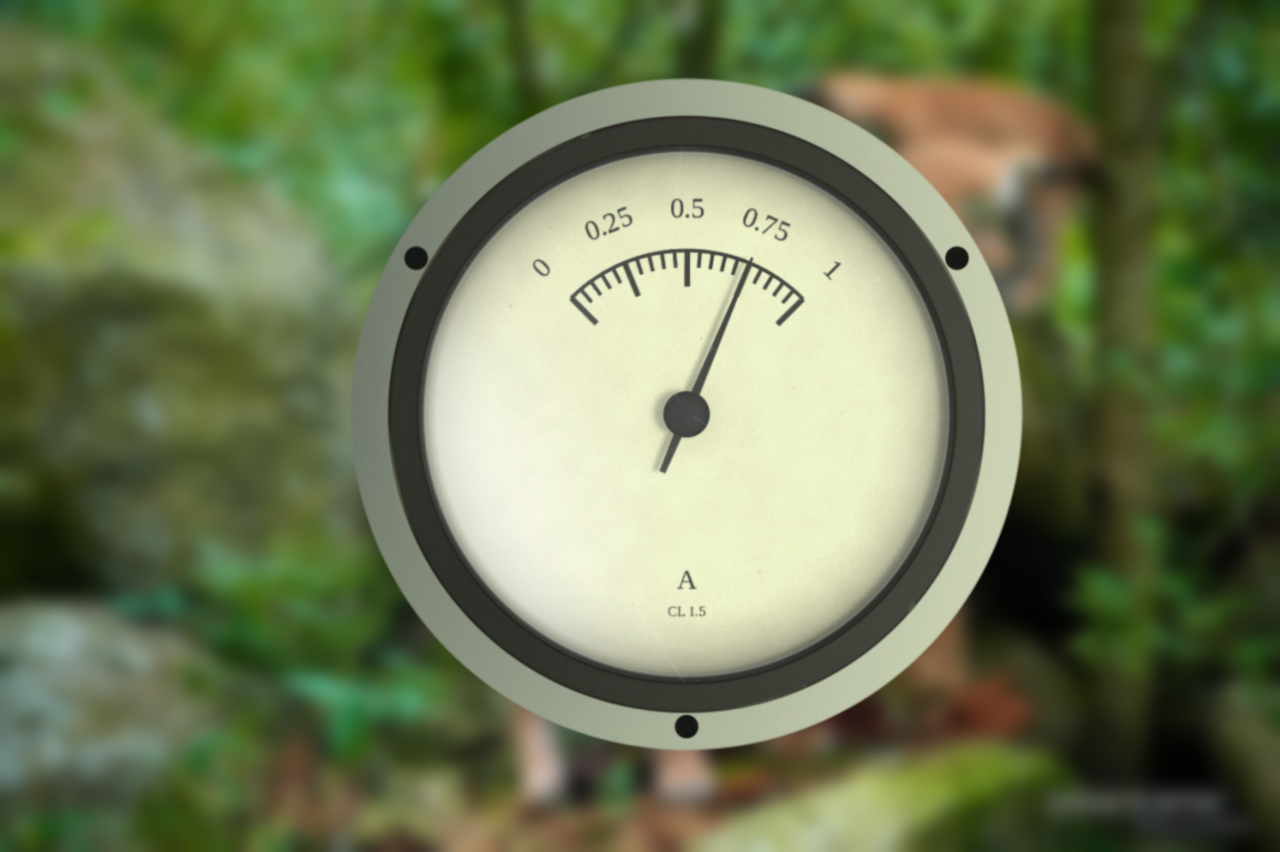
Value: 0.75 A
